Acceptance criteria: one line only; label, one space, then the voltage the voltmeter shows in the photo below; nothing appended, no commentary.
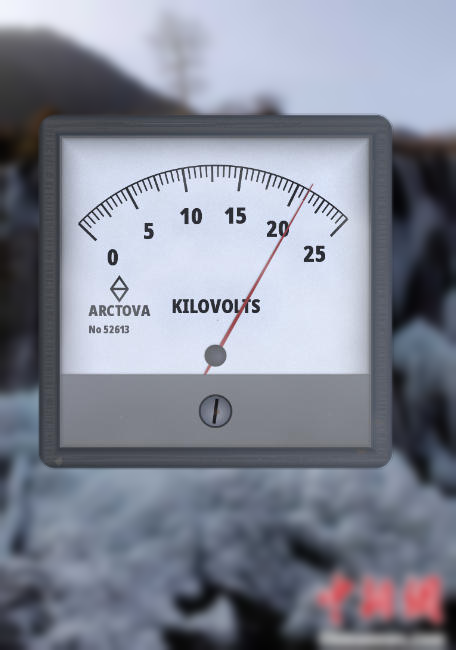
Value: 21 kV
